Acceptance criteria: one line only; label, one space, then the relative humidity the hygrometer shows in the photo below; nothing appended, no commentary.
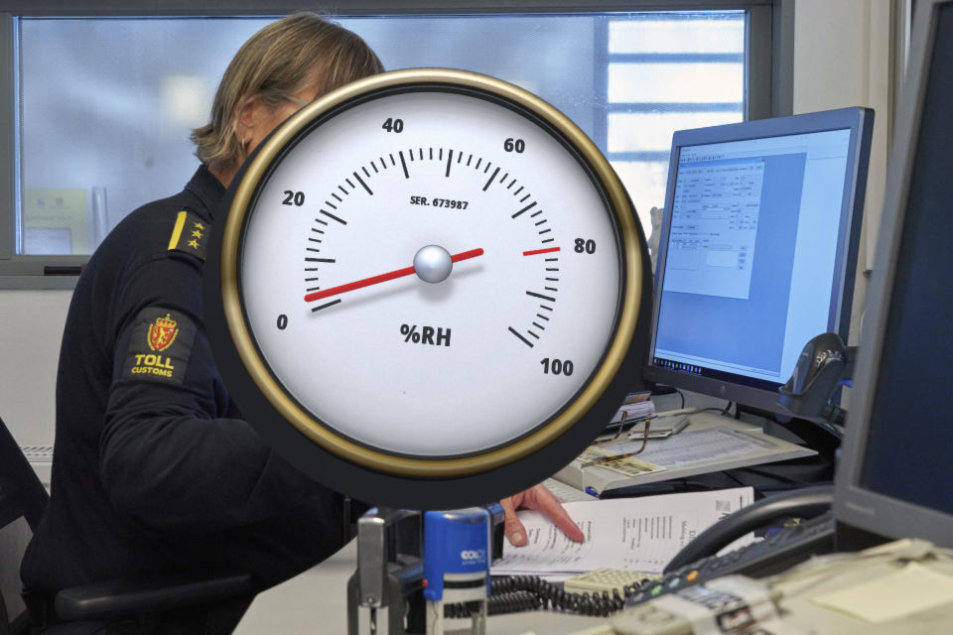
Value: 2 %
